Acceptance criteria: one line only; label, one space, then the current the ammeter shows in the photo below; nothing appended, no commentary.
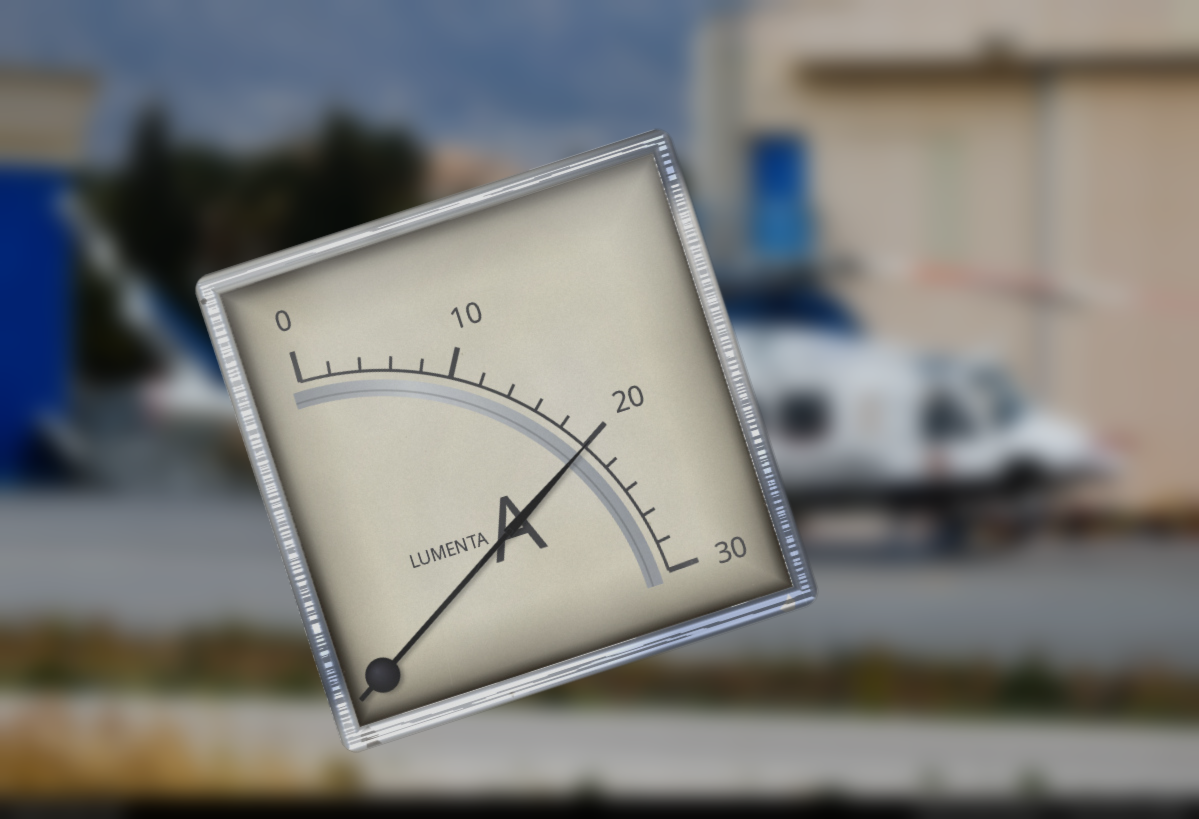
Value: 20 A
